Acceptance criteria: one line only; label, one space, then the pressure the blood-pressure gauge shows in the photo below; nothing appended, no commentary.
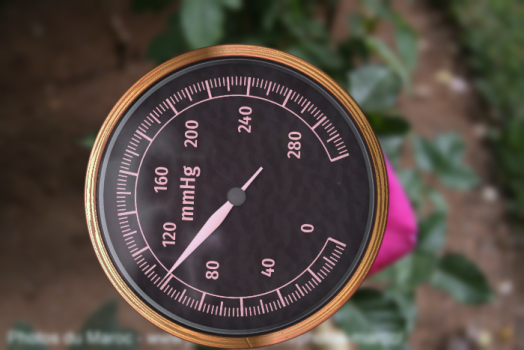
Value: 102 mmHg
